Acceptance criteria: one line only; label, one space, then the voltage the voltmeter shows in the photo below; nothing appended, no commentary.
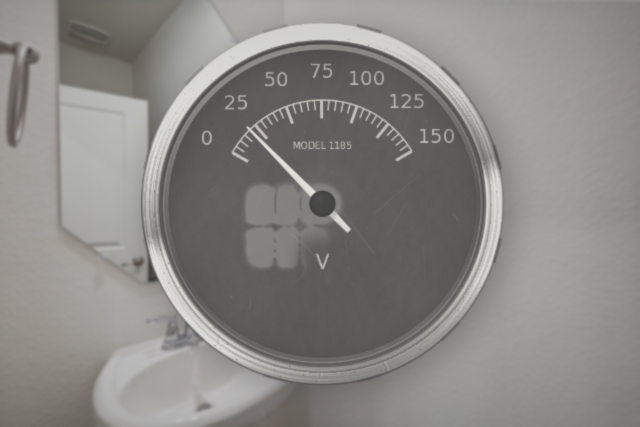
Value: 20 V
